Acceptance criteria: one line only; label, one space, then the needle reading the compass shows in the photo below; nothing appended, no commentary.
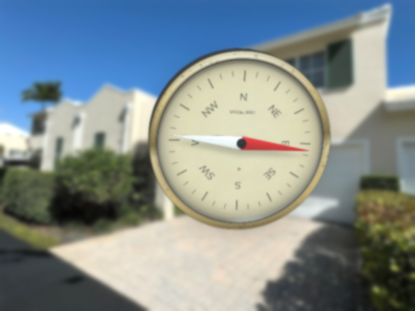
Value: 95 °
